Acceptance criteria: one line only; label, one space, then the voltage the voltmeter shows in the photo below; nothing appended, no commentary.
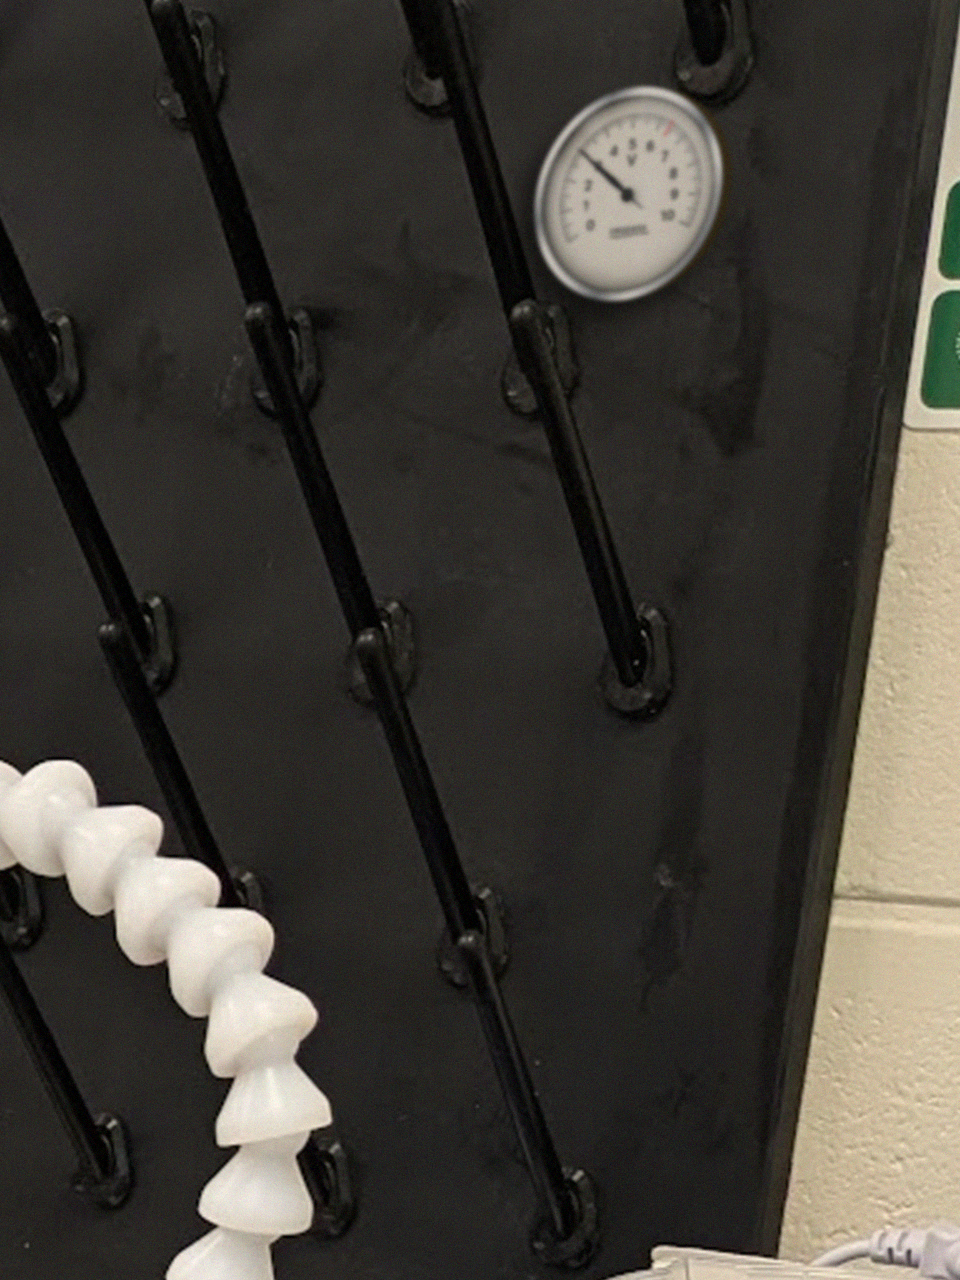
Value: 3 V
